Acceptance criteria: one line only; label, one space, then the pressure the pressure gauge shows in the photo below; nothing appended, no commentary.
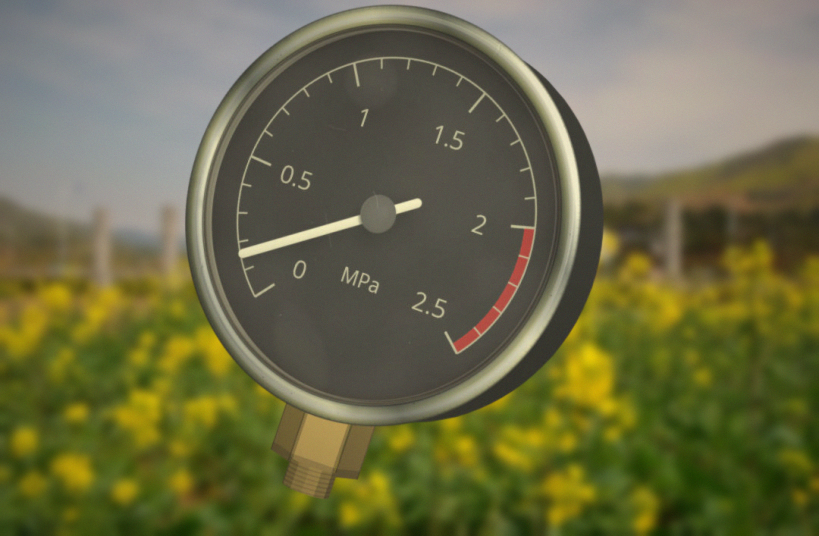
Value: 0.15 MPa
